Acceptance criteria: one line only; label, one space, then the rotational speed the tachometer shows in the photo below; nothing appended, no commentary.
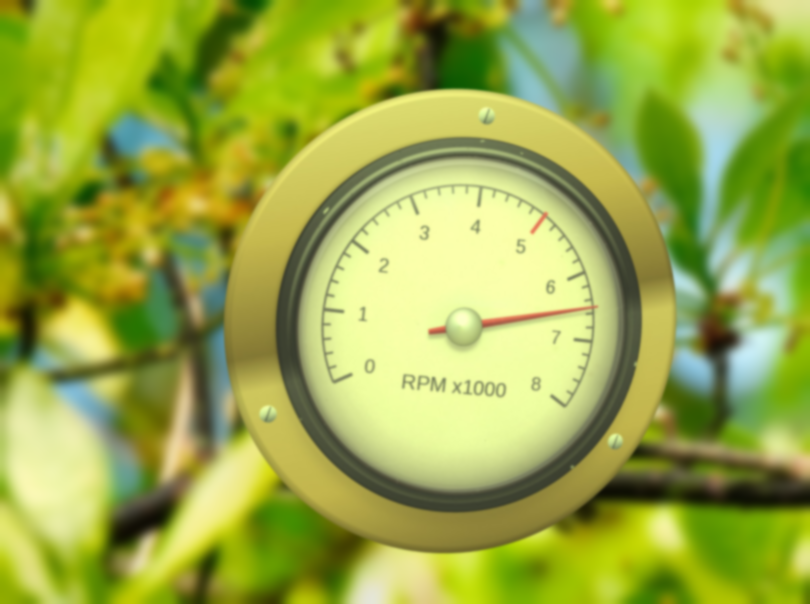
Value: 6500 rpm
